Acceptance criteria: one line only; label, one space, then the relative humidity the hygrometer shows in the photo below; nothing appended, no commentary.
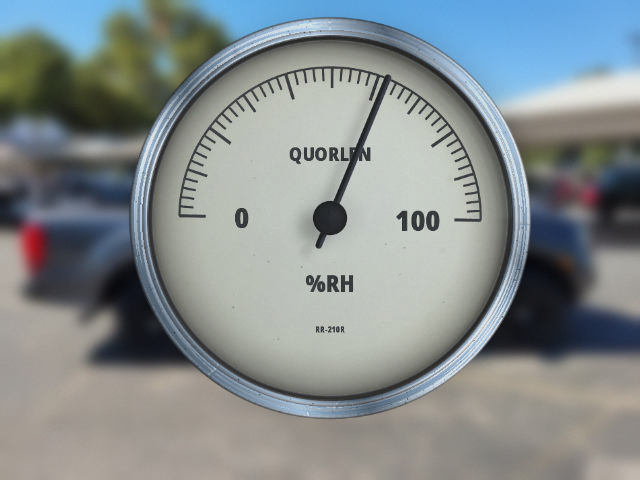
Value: 62 %
